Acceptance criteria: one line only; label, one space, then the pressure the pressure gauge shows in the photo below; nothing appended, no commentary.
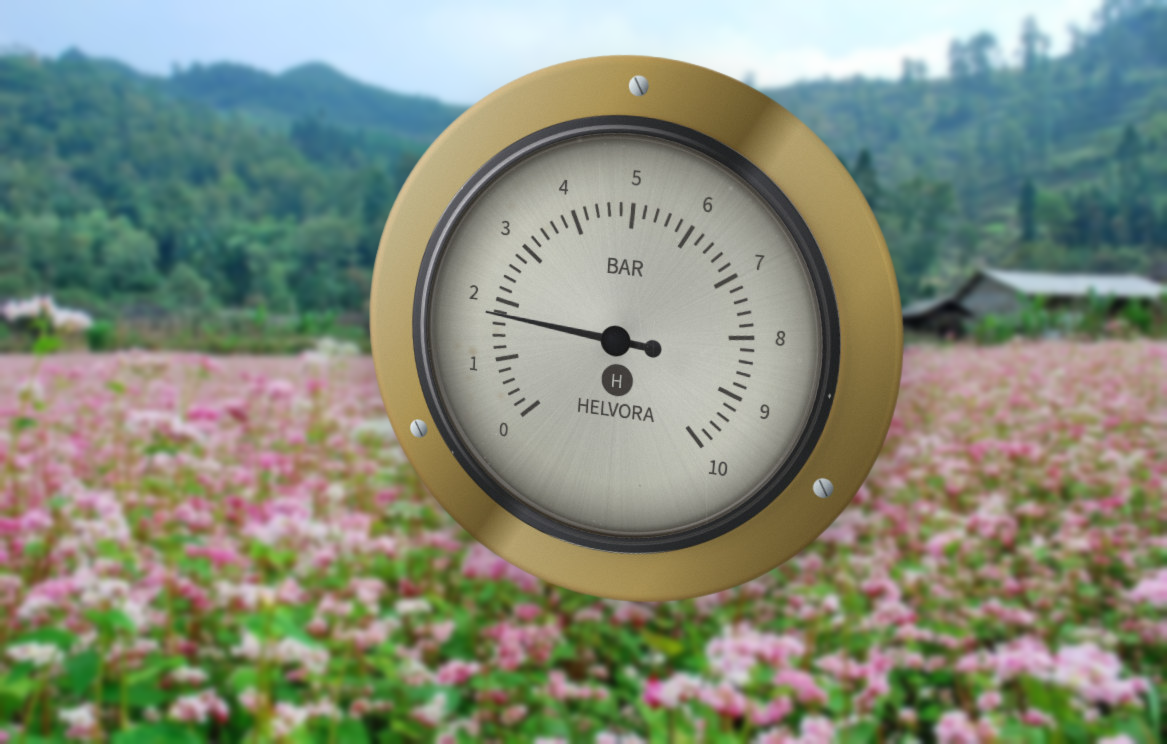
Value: 1.8 bar
